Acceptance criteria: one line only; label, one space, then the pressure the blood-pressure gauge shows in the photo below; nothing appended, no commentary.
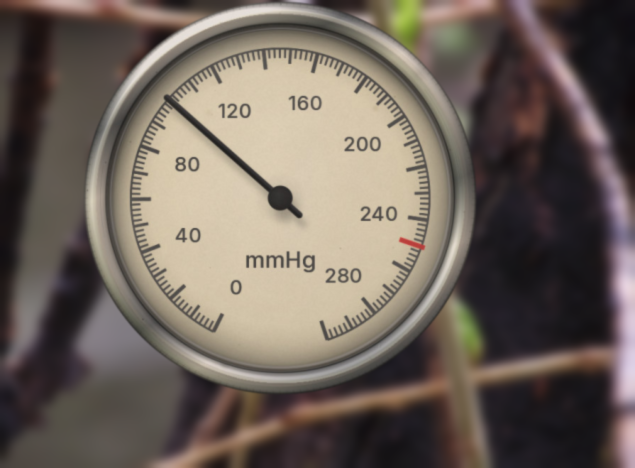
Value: 100 mmHg
